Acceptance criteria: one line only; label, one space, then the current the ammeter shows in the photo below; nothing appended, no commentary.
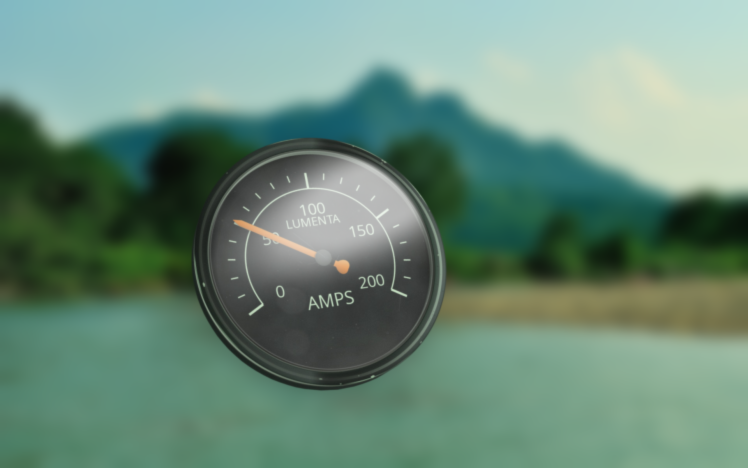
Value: 50 A
